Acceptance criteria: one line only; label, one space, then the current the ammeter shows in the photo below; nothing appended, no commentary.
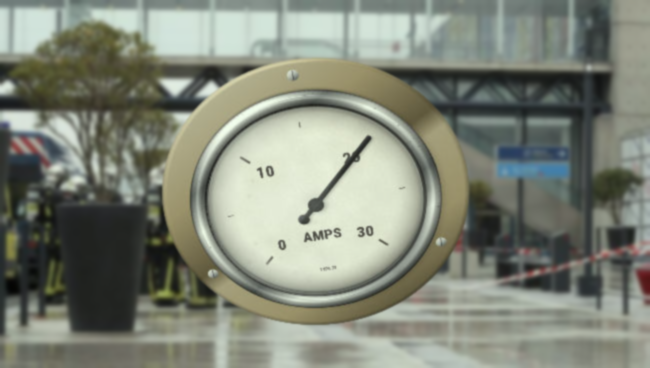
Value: 20 A
